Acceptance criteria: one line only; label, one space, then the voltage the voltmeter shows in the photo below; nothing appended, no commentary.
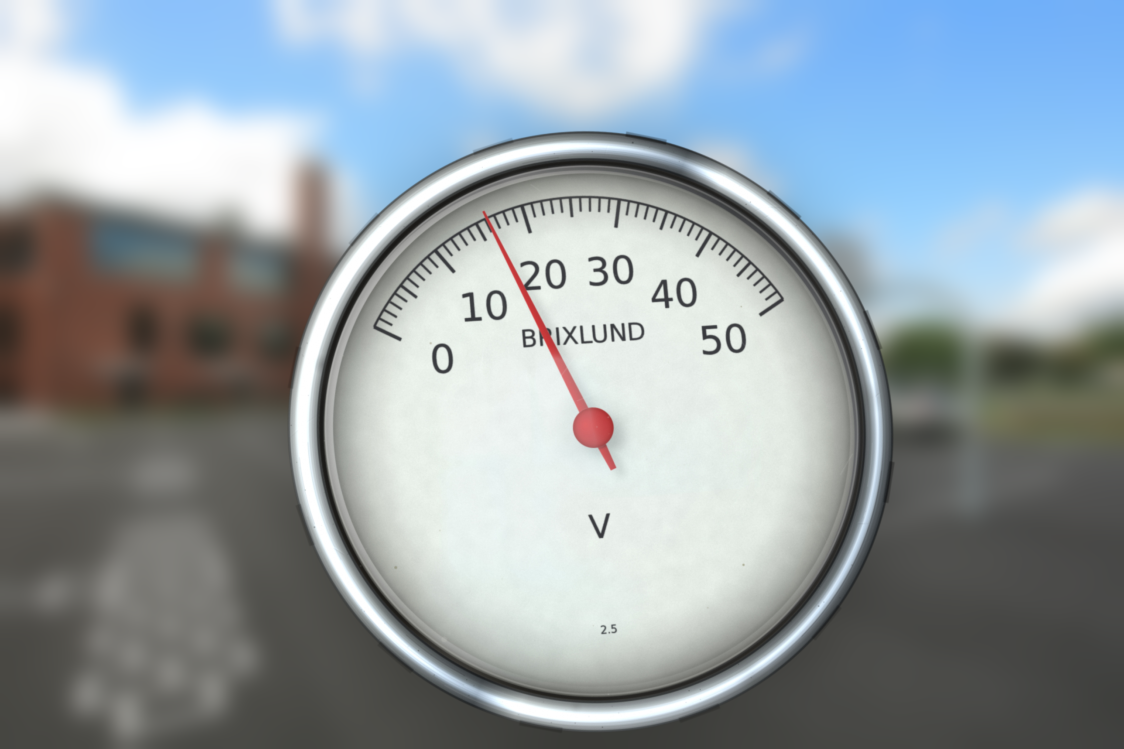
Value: 16 V
